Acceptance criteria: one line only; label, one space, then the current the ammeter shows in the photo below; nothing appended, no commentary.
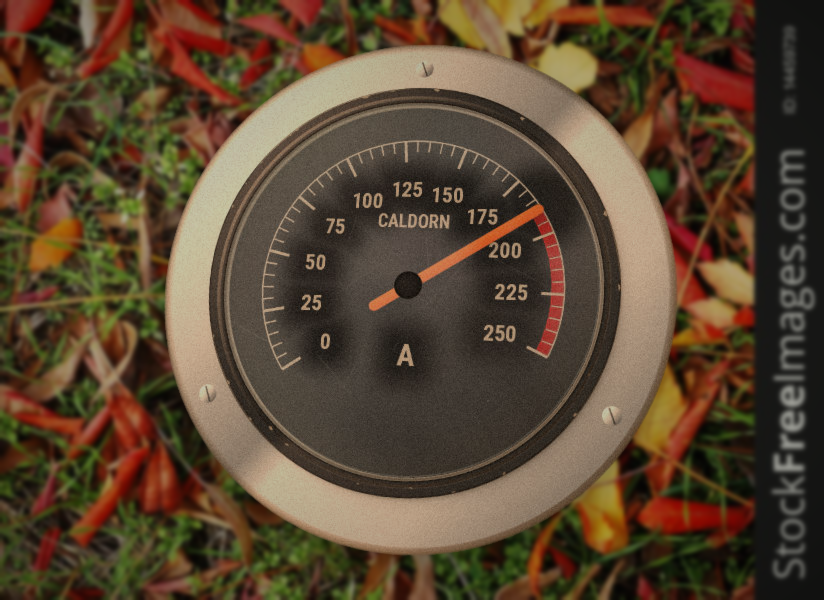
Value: 190 A
